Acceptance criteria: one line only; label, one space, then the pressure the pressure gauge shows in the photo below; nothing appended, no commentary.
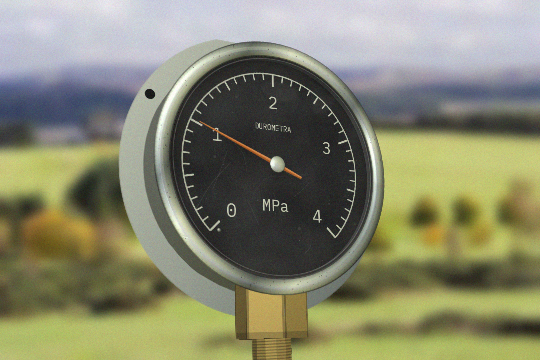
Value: 1 MPa
